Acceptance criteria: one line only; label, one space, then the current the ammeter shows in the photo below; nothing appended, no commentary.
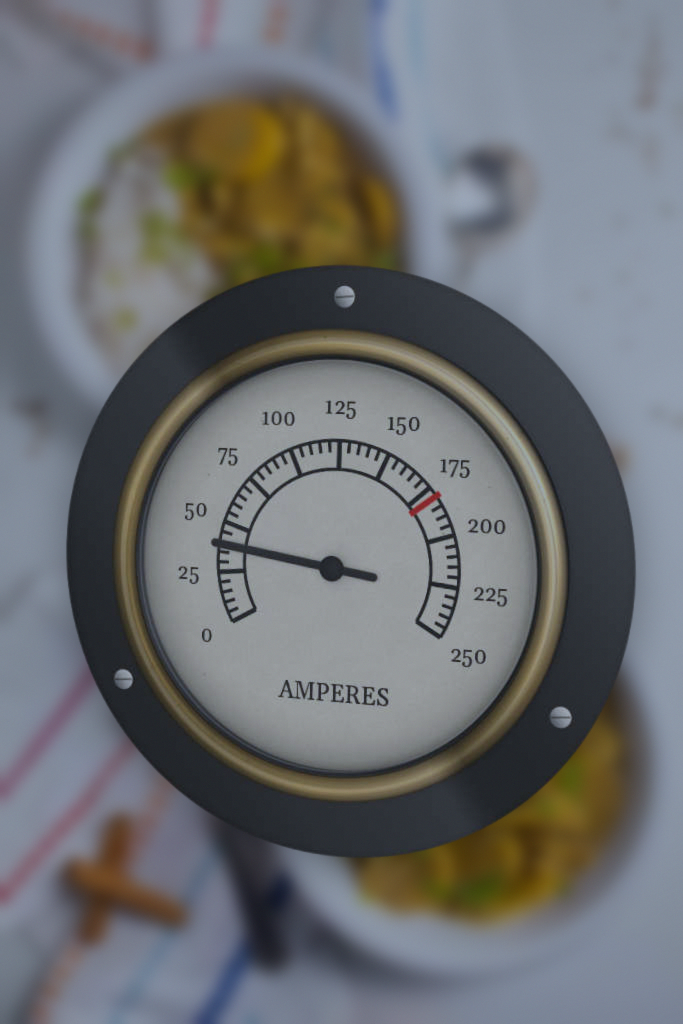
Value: 40 A
